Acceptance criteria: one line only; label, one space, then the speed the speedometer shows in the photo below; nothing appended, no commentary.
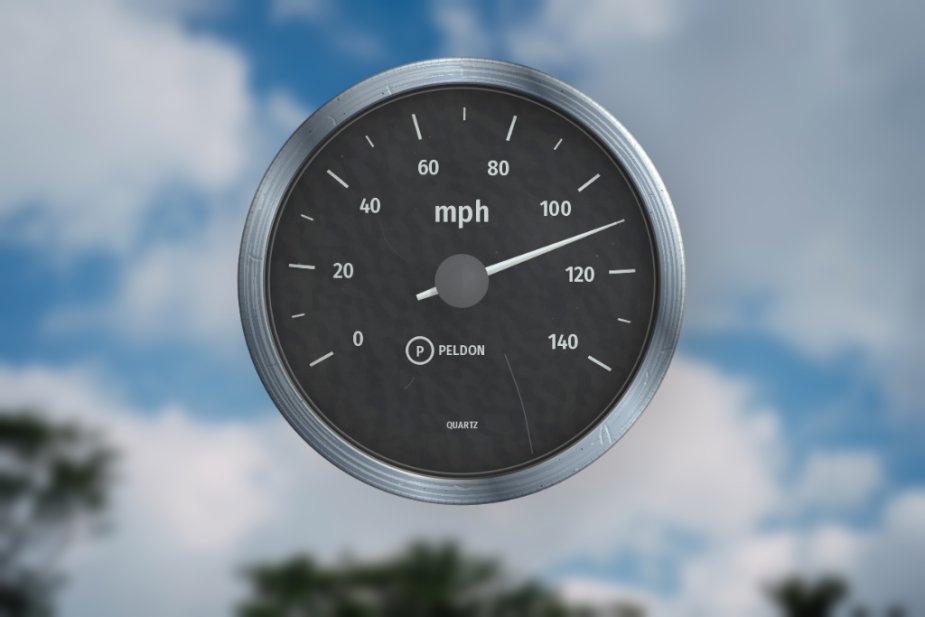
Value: 110 mph
